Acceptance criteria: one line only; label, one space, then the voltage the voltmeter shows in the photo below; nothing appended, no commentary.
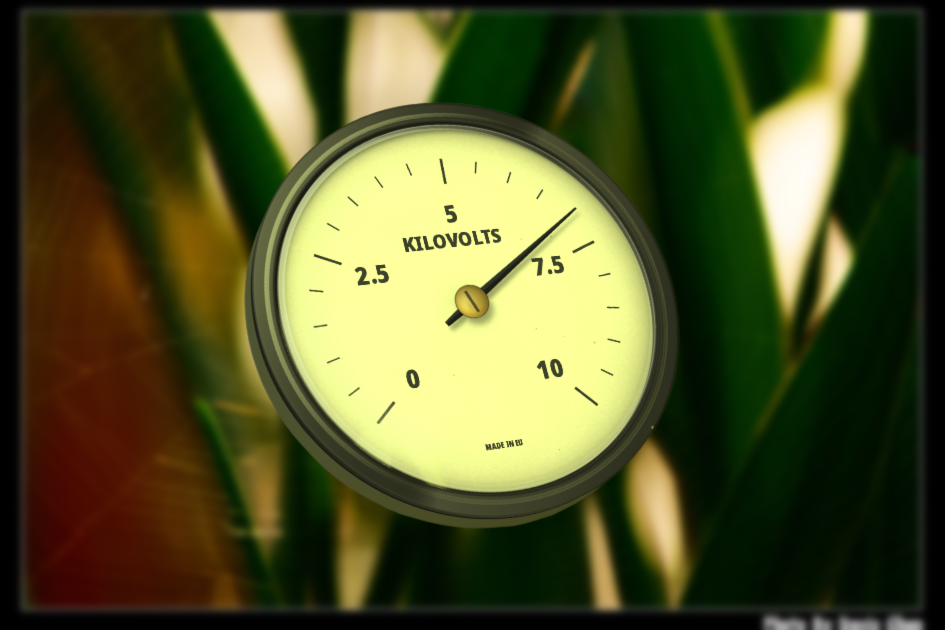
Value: 7 kV
